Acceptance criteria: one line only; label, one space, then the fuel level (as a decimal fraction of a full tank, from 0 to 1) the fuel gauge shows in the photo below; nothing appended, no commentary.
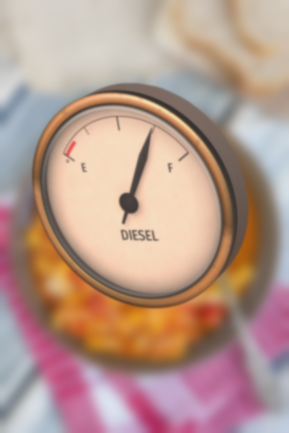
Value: 0.75
